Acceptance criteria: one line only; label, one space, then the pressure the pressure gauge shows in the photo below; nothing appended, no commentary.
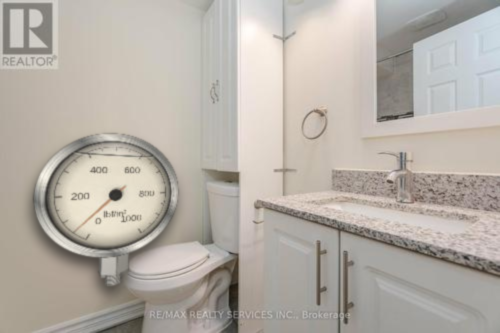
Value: 50 psi
